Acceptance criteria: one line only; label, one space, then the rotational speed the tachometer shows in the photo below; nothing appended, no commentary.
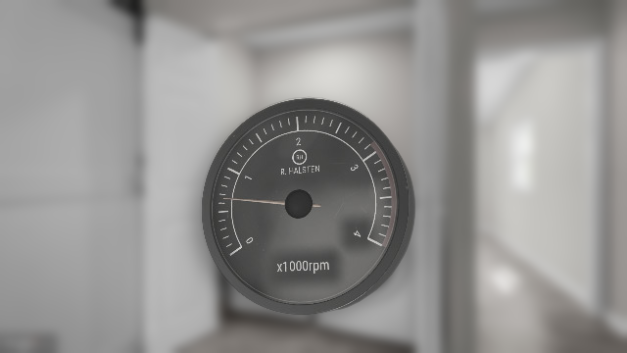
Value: 650 rpm
